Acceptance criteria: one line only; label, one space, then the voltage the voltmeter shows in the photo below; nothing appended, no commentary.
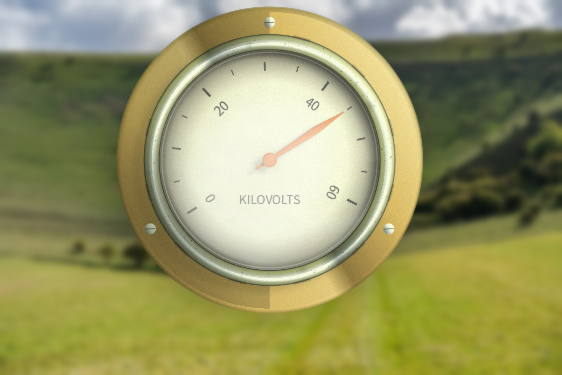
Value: 45 kV
